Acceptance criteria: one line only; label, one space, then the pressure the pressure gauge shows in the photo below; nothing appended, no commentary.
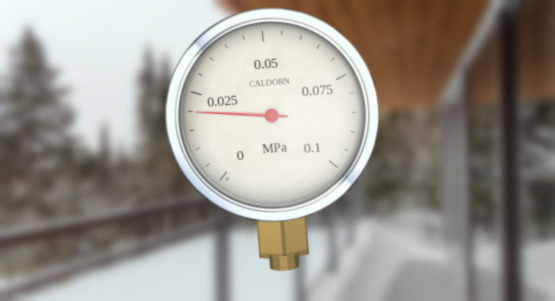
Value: 0.02 MPa
